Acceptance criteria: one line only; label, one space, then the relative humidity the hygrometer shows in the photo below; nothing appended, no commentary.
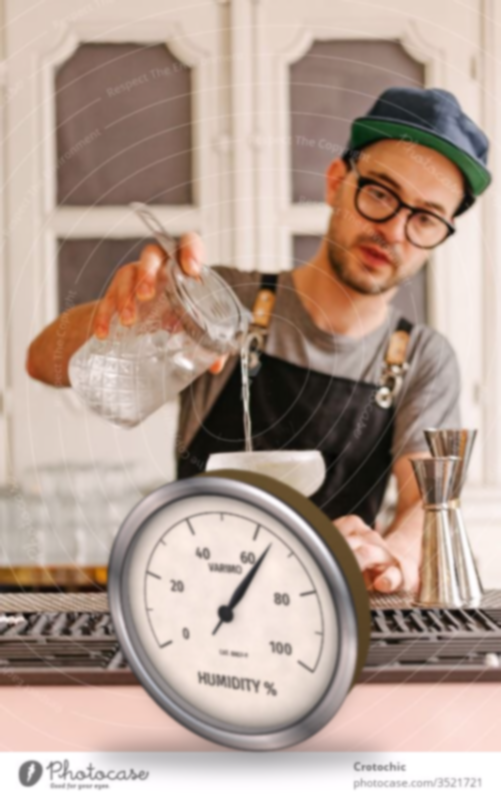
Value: 65 %
